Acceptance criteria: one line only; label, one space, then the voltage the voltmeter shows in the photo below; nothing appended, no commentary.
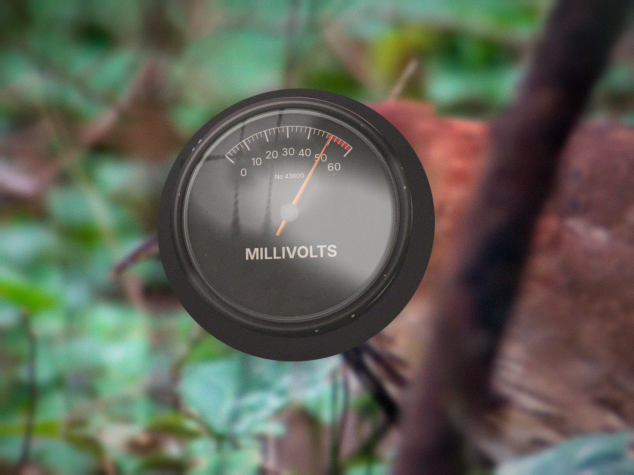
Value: 50 mV
